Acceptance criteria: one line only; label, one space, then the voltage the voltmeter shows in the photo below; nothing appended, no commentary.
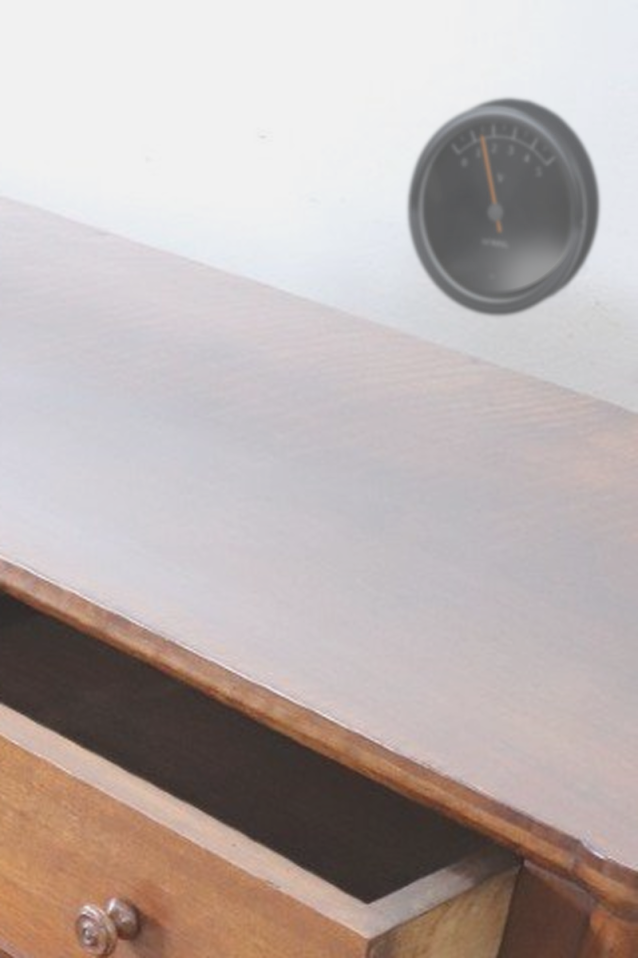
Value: 1.5 V
